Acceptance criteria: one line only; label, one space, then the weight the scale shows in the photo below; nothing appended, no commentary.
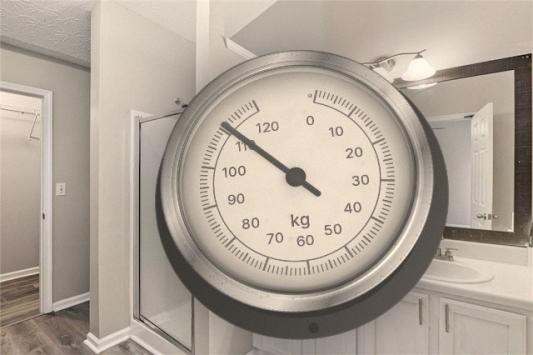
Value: 111 kg
